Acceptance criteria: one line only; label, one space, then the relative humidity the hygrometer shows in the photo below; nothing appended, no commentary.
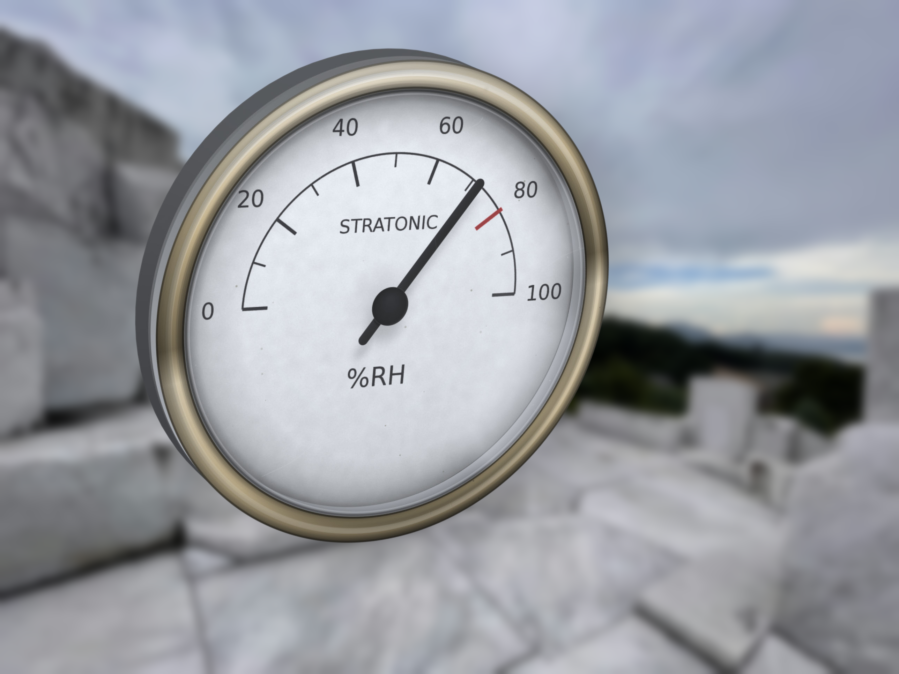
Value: 70 %
